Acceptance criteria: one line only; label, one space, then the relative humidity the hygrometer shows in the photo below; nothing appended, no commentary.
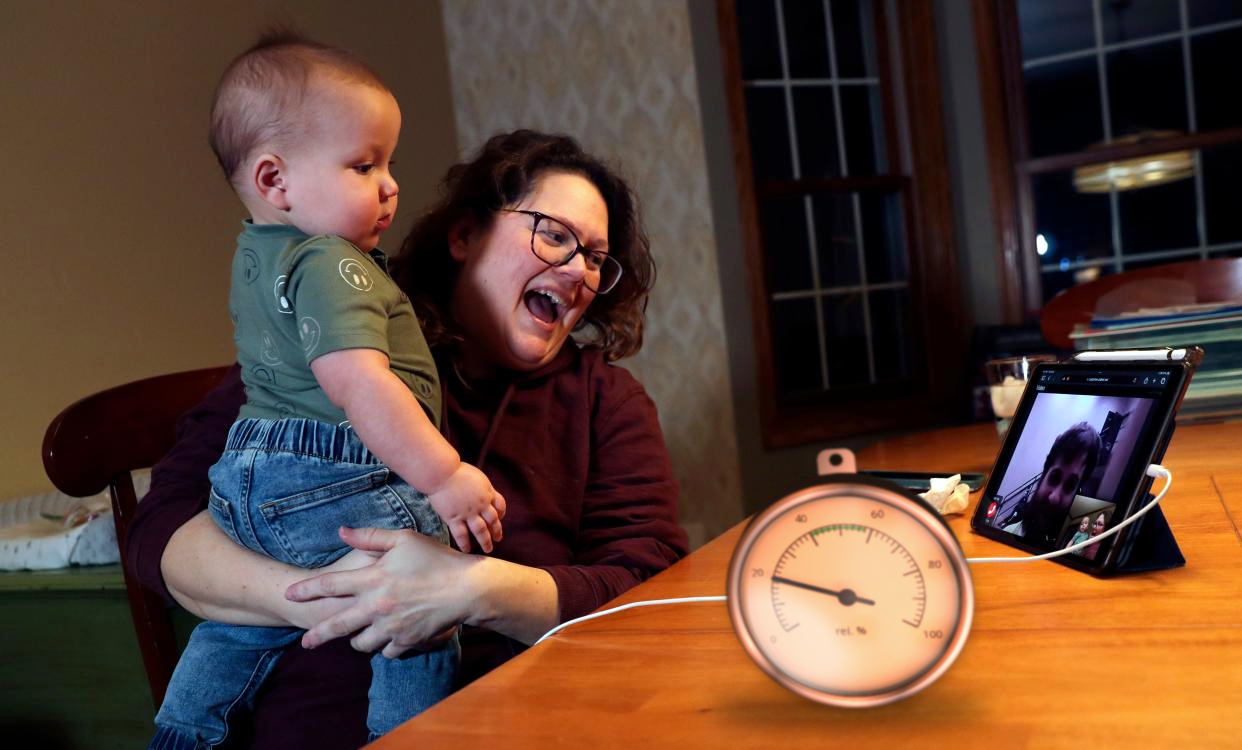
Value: 20 %
